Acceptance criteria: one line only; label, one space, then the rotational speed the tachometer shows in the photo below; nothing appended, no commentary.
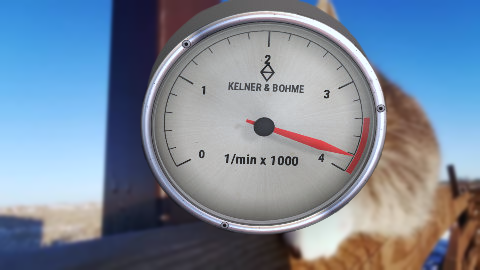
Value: 3800 rpm
